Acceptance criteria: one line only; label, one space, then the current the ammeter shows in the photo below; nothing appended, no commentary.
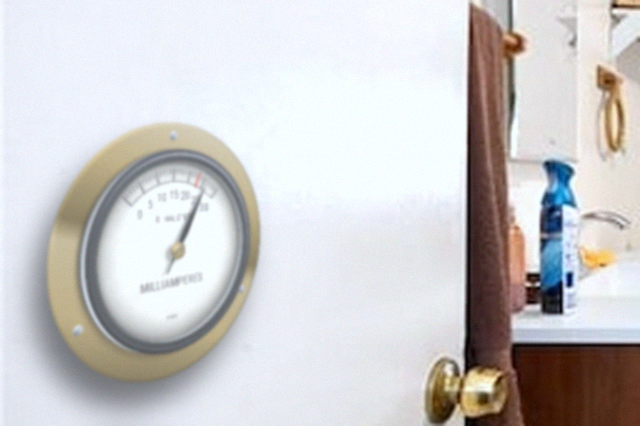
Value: 25 mA
